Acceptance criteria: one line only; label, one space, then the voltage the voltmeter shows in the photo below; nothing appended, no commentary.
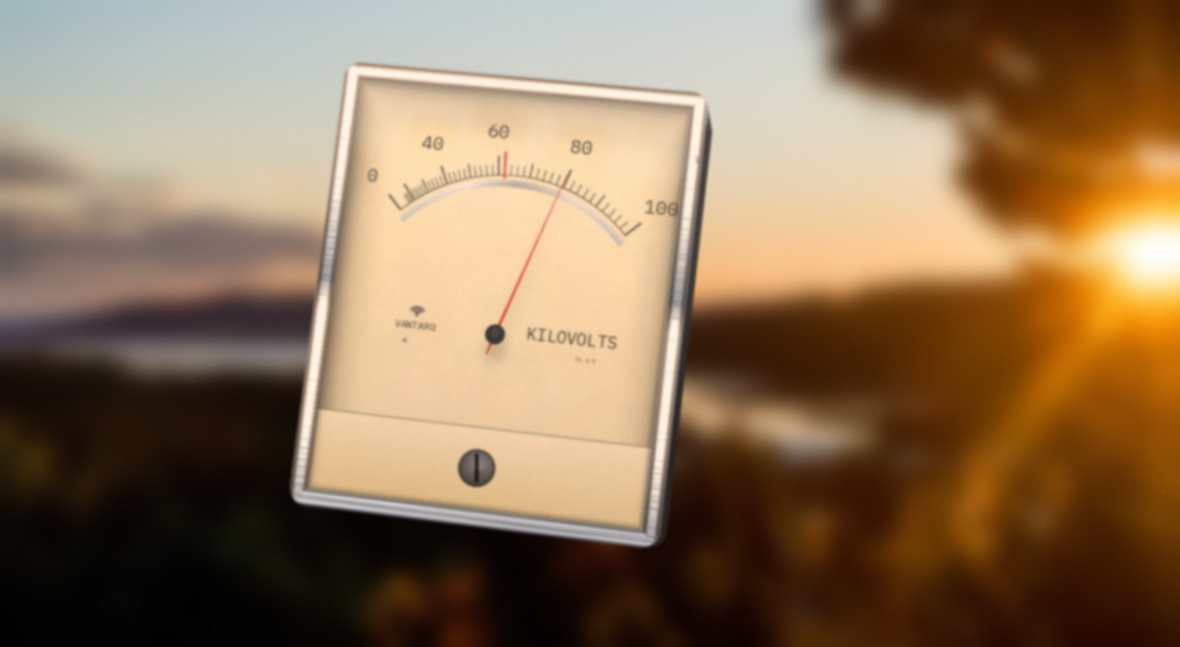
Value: 80 kV
